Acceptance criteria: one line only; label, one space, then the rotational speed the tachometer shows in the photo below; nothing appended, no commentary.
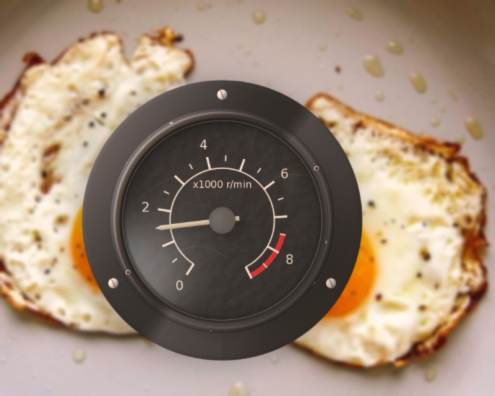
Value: 1500 rpm
